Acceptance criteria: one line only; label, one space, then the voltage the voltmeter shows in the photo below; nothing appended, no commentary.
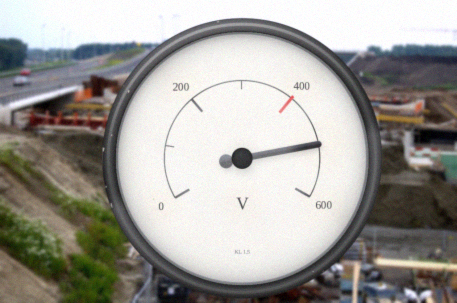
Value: 500 V
